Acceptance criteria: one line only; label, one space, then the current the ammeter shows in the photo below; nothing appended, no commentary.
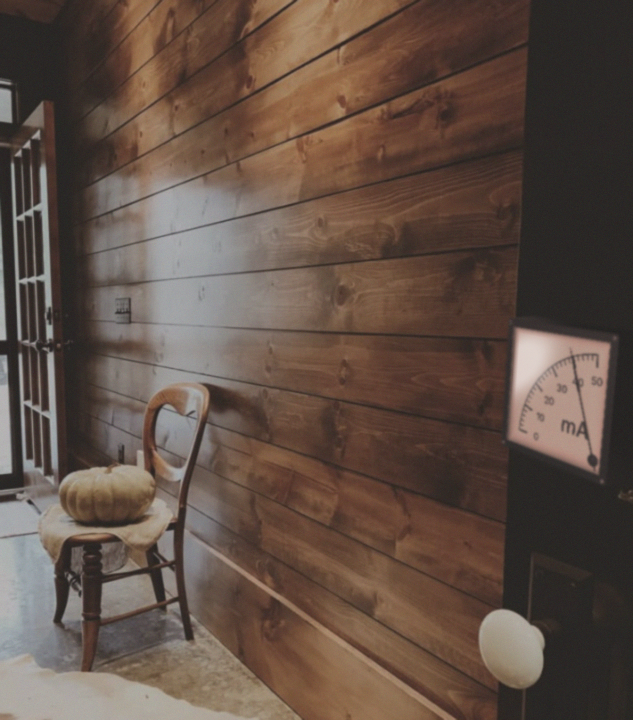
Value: 40 mA
